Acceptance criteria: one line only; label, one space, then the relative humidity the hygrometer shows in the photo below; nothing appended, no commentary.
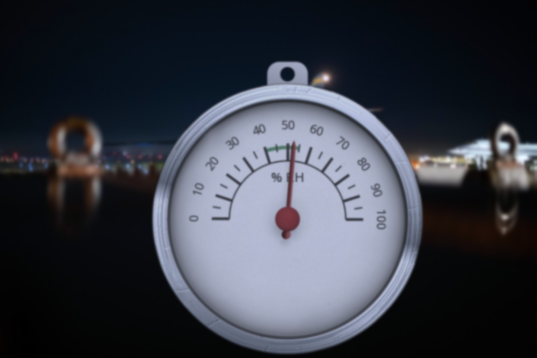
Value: 52.5 %
